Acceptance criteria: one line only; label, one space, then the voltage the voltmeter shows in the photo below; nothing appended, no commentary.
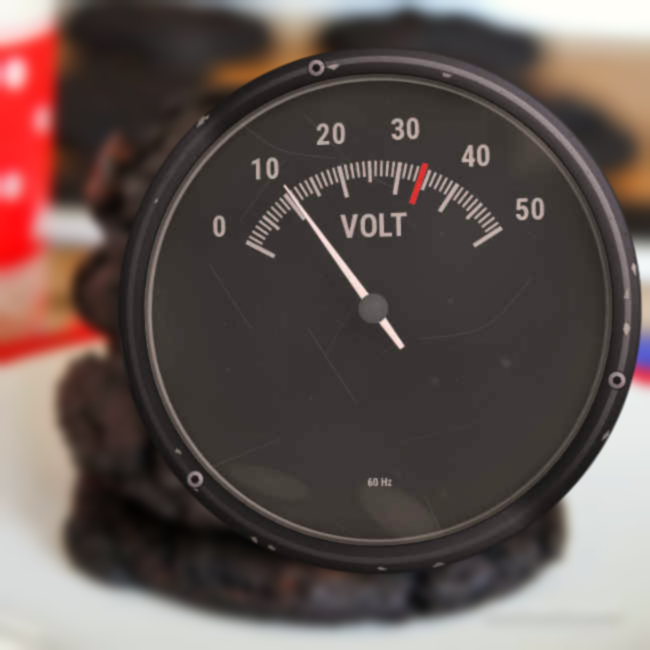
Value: 11 V
